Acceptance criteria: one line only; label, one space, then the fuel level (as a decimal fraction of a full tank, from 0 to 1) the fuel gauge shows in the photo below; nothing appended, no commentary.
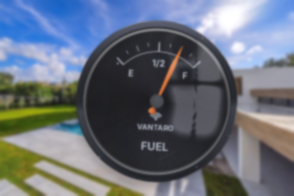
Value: 0.75
